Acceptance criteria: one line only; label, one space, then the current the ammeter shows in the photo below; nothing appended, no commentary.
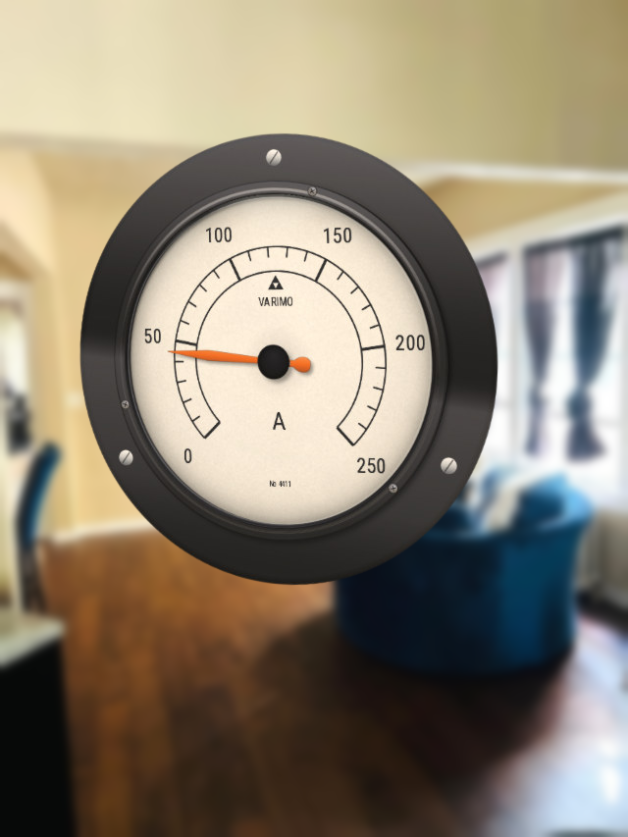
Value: 45 A
